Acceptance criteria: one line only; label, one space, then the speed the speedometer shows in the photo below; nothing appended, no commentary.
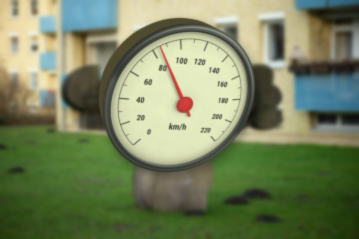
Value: 85 km/h
